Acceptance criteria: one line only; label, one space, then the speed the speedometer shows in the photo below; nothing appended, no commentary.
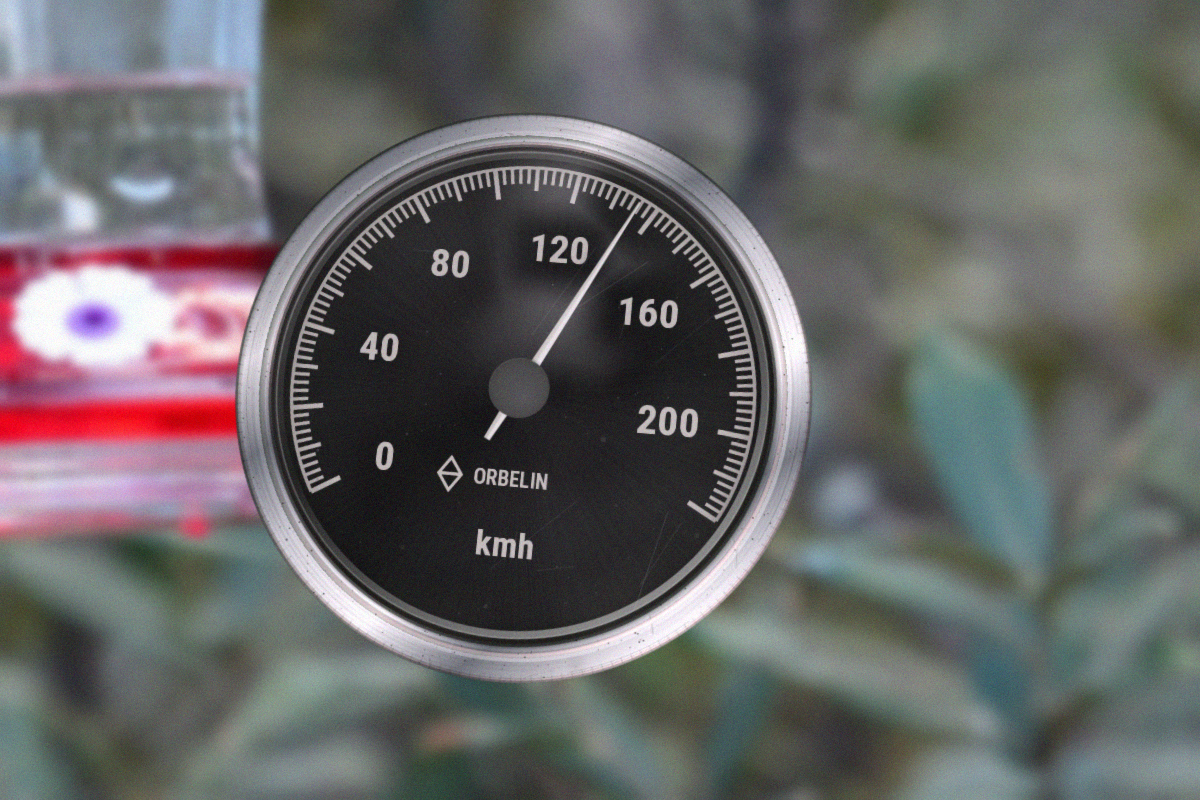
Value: 136 km/h
